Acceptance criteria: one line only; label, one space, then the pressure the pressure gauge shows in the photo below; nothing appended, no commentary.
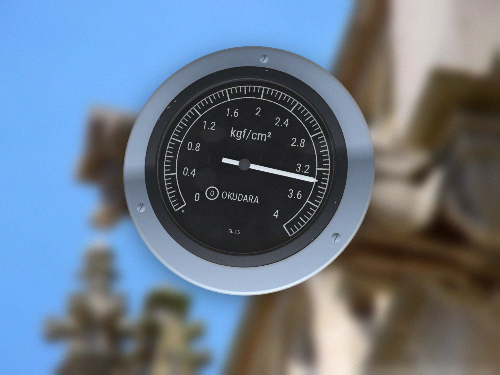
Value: 3.35 kg/cm²
